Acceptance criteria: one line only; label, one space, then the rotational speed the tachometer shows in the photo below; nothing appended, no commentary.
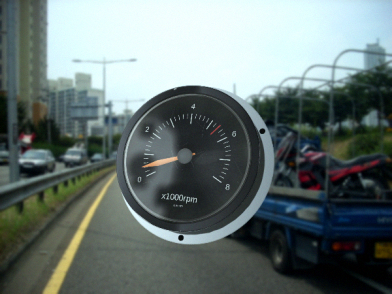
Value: 400 rpm
